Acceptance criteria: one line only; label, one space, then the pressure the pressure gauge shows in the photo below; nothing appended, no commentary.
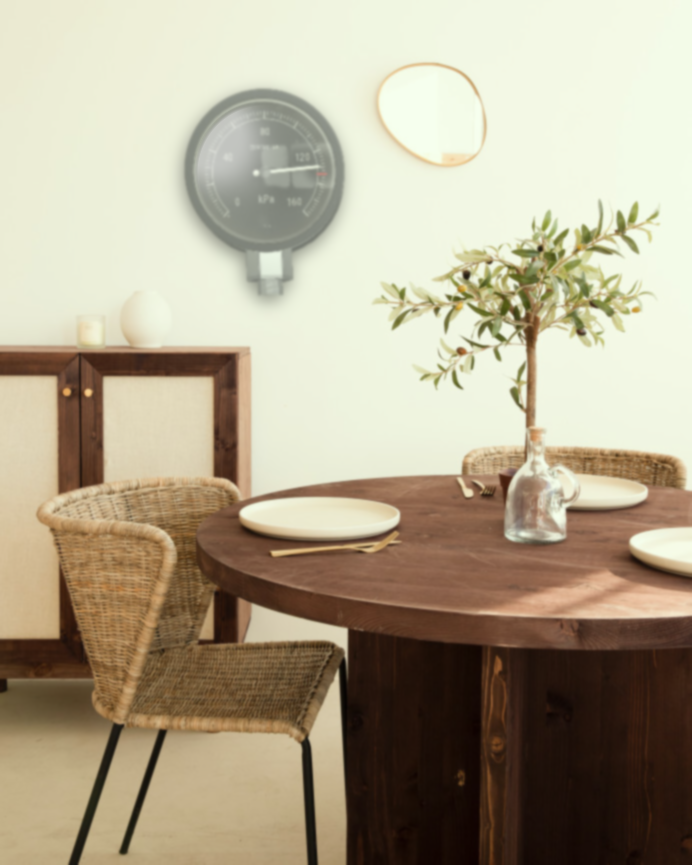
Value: 130 kPa
